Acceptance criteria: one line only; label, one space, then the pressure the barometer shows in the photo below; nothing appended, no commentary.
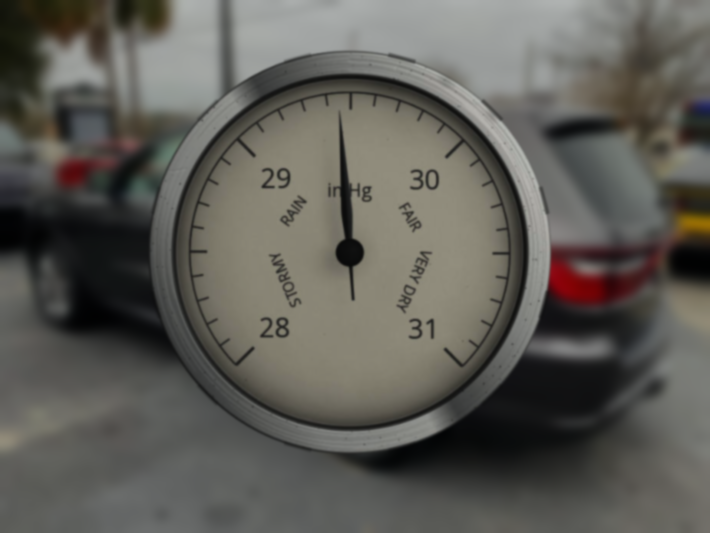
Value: 29.45 inHg
